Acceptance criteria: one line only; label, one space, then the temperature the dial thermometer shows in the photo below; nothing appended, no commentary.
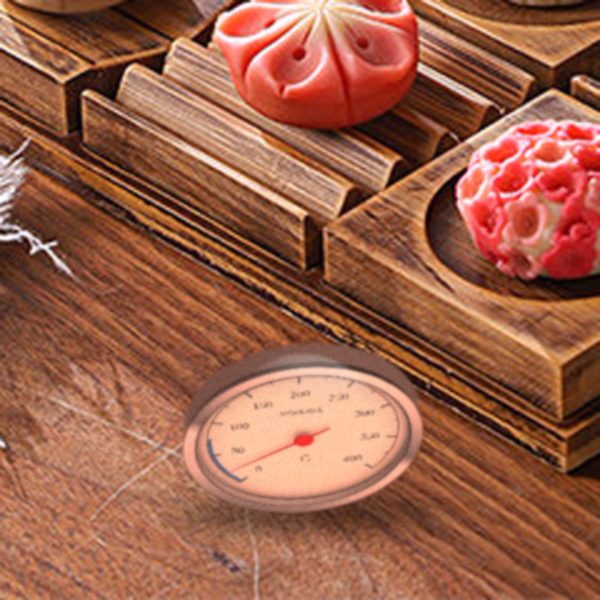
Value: 25 °C
